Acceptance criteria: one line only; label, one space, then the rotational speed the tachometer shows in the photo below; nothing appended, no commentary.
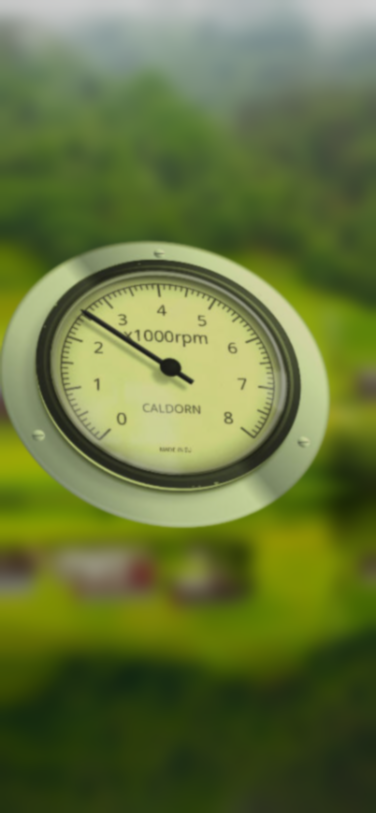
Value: 2500 rpm
